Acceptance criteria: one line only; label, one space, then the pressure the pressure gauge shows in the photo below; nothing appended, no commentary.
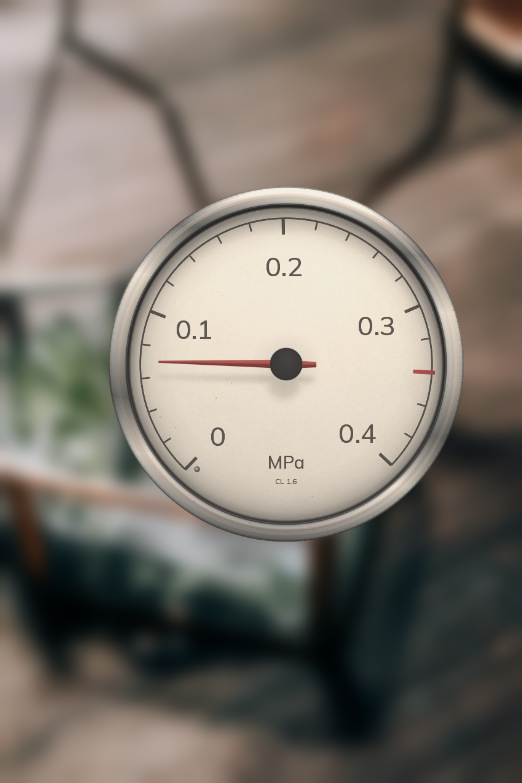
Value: 0.07 MPa
